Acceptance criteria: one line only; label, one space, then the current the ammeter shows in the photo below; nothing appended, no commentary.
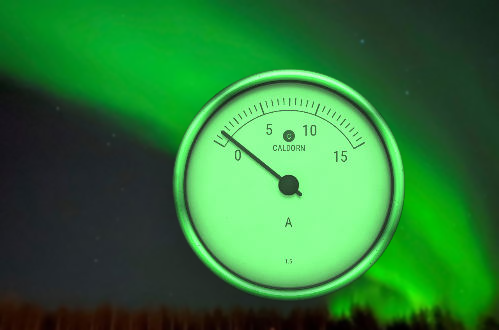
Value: 1 A
